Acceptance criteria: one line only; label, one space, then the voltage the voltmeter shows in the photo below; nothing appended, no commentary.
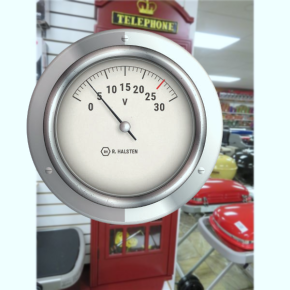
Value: 5 V
